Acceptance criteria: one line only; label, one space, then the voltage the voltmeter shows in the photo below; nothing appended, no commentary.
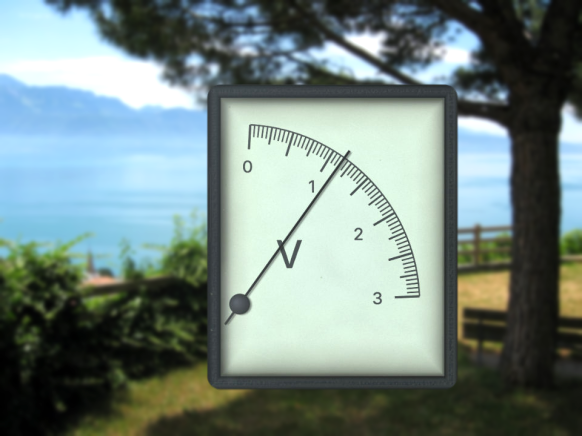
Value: 1.15 V
